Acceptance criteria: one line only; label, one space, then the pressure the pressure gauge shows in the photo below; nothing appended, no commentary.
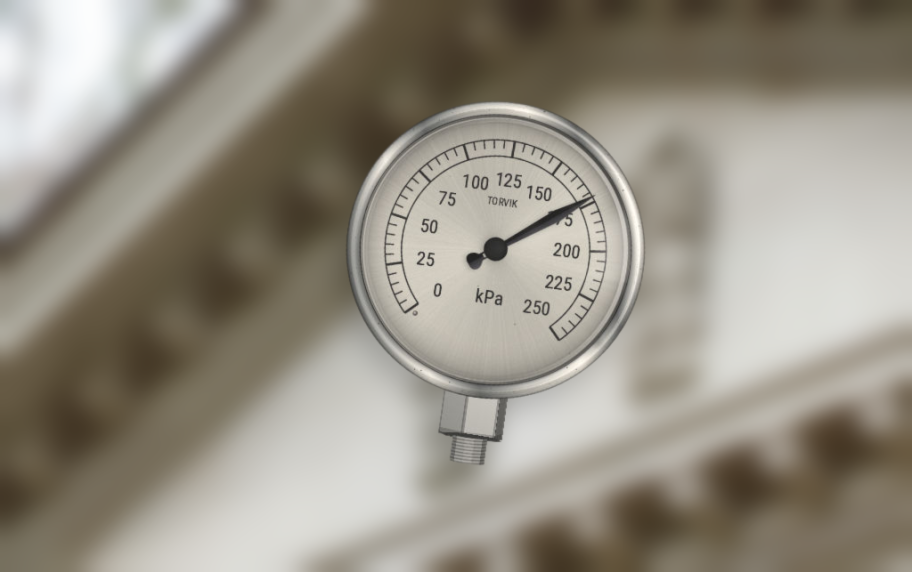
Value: 172.5 kPa
